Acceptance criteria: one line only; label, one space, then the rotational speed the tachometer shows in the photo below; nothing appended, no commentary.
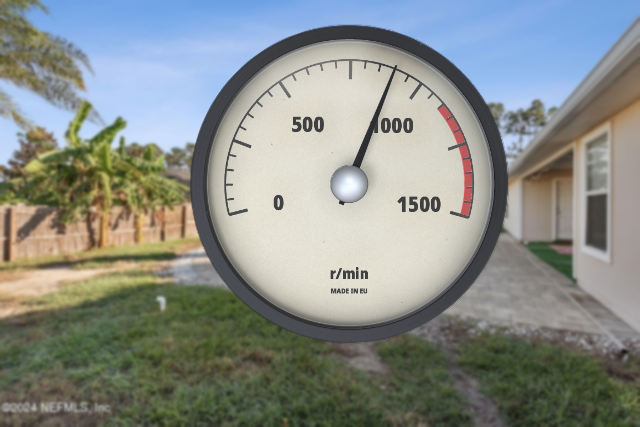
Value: 900 rpm
